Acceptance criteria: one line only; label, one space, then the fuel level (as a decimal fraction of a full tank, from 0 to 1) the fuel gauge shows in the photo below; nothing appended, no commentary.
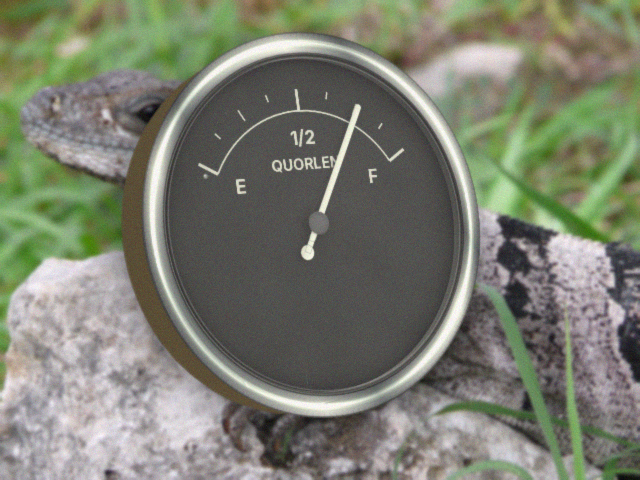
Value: 0.75
